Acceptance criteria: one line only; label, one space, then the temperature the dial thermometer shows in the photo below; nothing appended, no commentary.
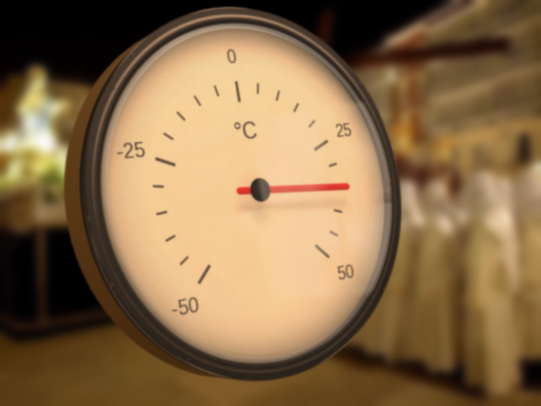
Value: 35 °C
